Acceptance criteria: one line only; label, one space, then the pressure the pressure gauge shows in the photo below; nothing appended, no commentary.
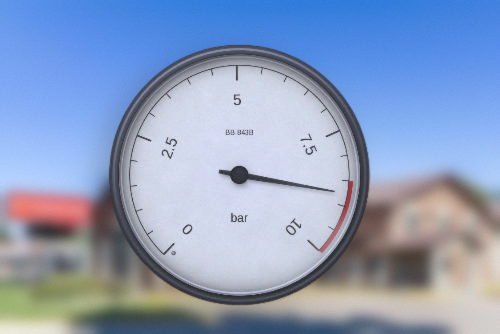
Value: 8.75 bar
